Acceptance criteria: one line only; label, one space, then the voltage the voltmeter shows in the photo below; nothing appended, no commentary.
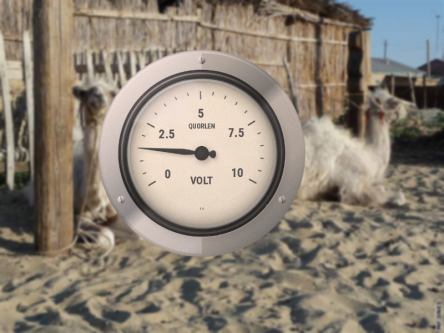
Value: 1.5 V
